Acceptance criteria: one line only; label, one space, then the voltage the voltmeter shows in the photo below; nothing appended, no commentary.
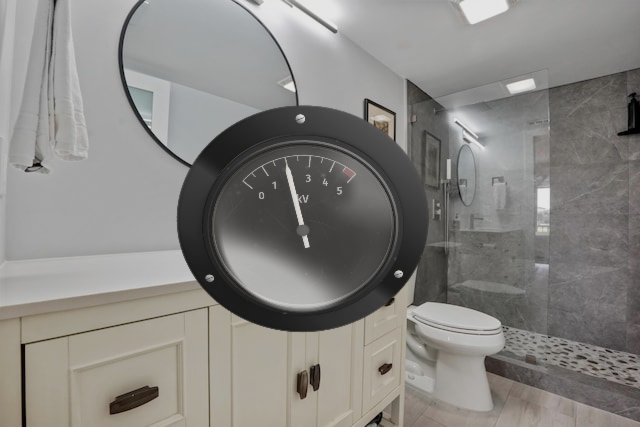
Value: 2 kV
